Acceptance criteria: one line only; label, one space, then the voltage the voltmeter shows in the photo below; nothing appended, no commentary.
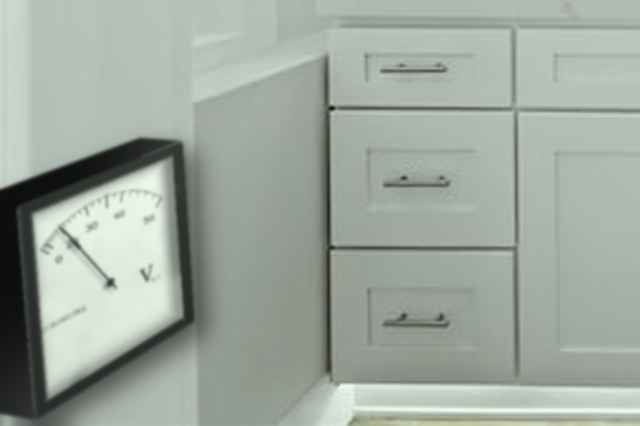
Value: 20 V
